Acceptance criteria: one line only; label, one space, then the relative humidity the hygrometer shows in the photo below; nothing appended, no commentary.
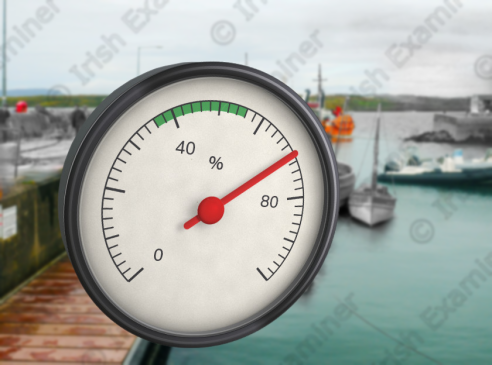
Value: 70 %
